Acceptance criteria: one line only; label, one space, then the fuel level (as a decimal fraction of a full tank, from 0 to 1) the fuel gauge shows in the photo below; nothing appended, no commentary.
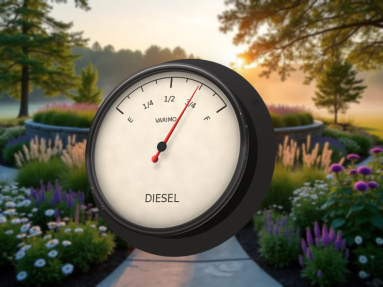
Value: 0.75
